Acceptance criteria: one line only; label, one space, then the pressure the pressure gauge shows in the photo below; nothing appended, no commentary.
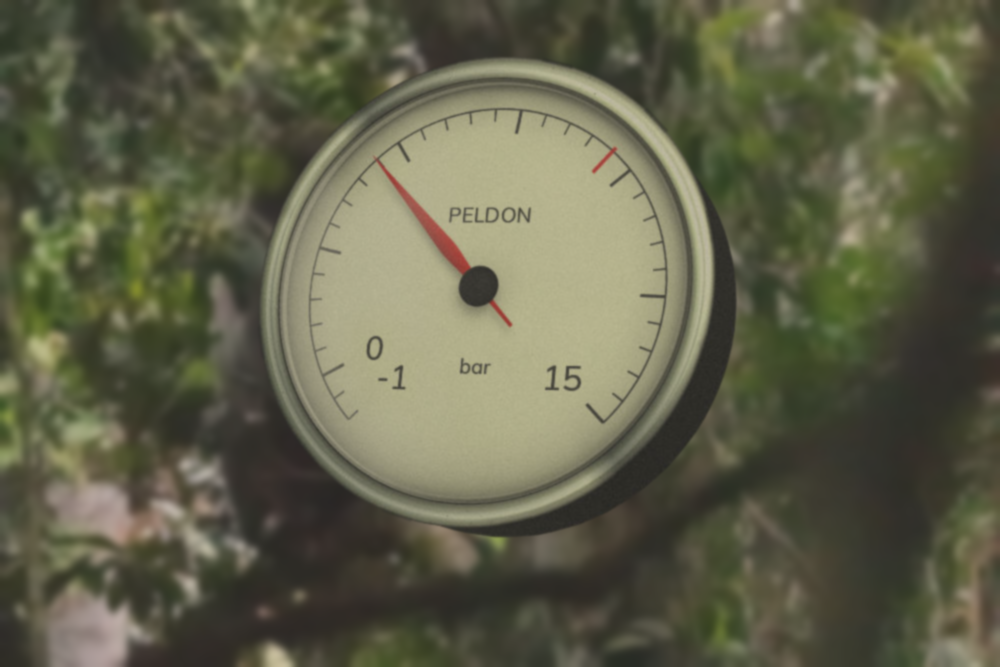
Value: 4.5 bar
